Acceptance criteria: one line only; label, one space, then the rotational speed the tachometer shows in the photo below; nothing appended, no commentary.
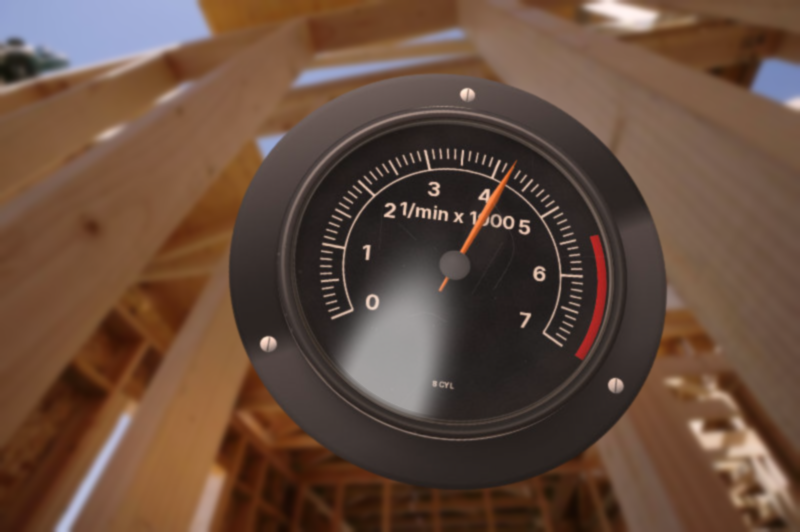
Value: 4200 rpm
